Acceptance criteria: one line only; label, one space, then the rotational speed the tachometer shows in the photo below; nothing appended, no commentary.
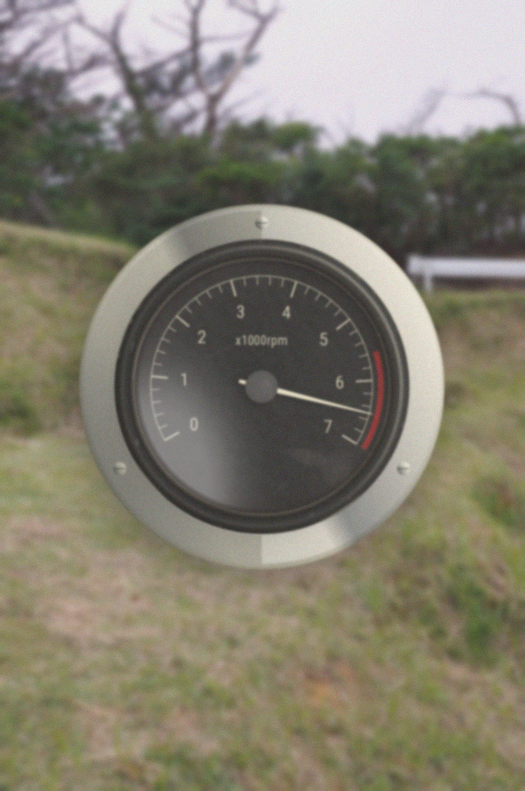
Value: 6500 rpm
